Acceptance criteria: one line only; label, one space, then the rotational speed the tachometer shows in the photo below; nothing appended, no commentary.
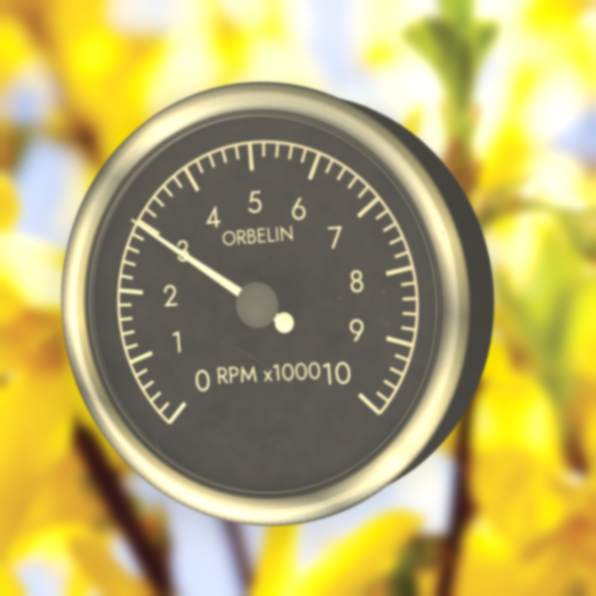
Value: 3000 rpm
